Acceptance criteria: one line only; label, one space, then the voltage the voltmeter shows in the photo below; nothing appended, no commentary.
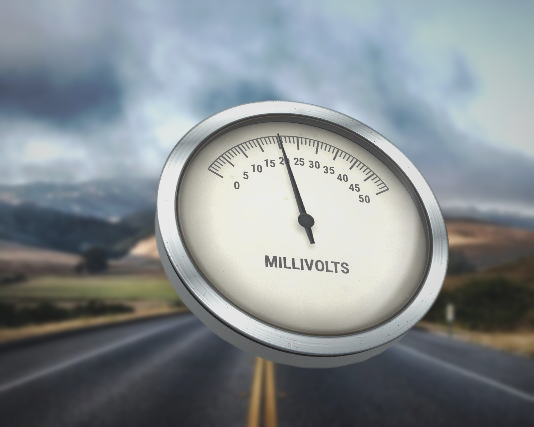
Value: 20 mV
